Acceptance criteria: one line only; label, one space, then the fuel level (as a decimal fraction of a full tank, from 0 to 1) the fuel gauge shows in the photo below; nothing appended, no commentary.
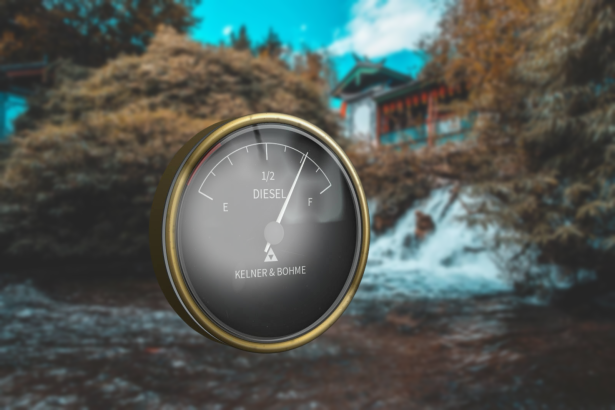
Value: 0.75
